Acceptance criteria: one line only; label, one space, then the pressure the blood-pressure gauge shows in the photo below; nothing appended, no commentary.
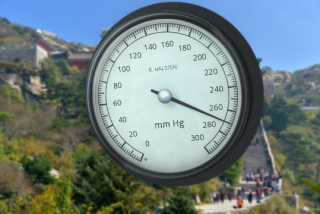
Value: 270 mmHg
